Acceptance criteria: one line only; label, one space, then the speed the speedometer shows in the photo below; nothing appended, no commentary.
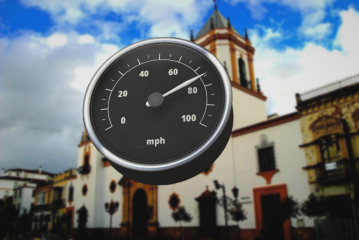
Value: 75 mph
